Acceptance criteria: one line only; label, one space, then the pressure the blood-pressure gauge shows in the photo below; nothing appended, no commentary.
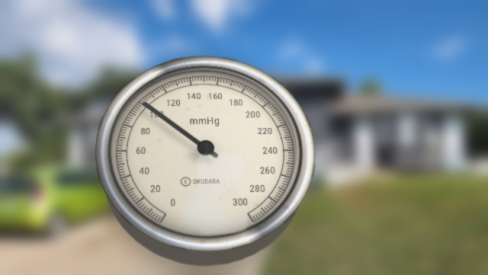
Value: 100 mmHg
